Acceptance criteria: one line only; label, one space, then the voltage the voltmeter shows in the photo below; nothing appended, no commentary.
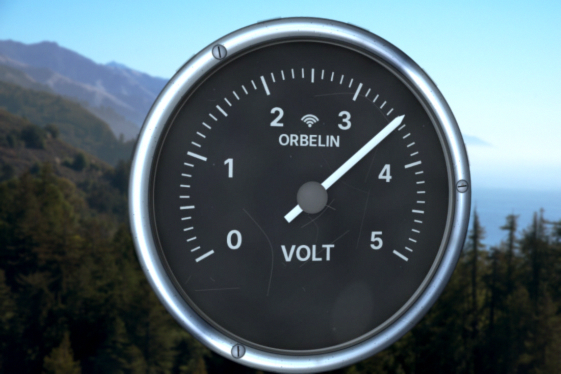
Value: 3.5 V
